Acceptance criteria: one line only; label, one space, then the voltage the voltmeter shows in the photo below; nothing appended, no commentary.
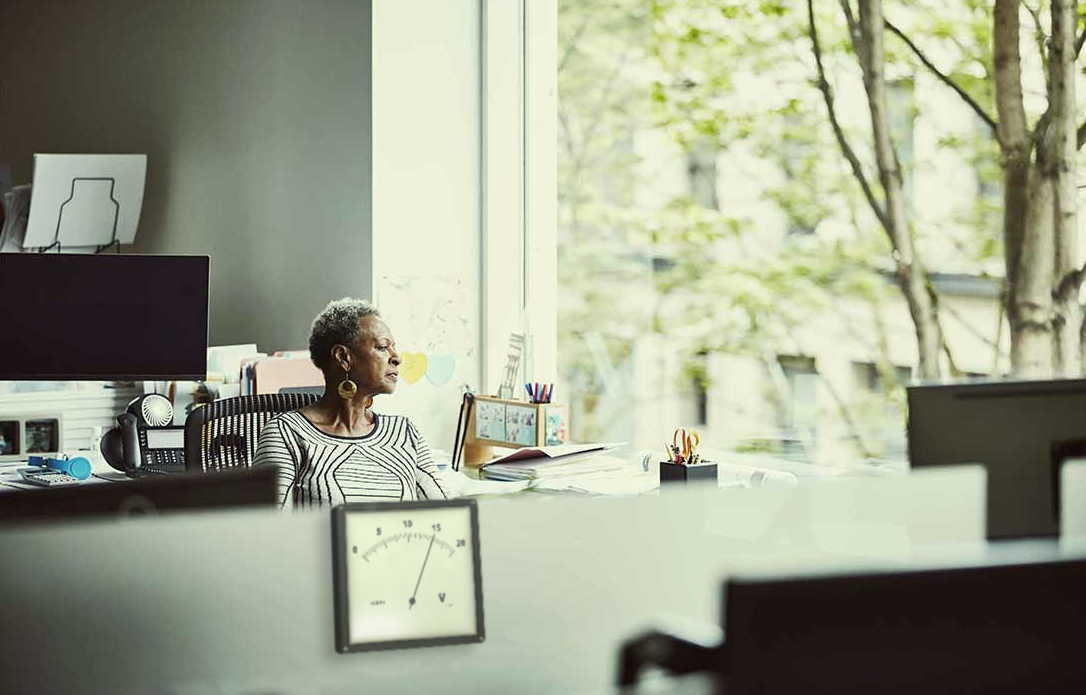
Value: 15 V
